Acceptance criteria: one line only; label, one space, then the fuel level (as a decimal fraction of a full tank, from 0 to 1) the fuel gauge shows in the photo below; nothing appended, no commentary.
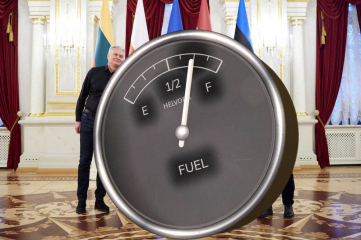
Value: 0.75
